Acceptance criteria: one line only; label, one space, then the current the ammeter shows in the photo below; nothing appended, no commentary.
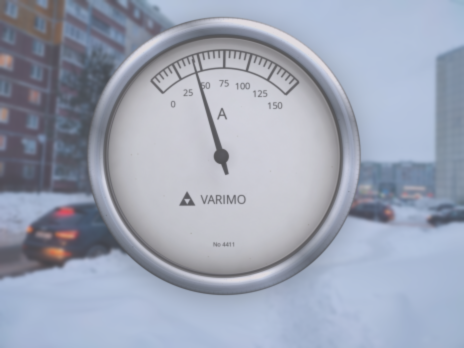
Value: 45 A
